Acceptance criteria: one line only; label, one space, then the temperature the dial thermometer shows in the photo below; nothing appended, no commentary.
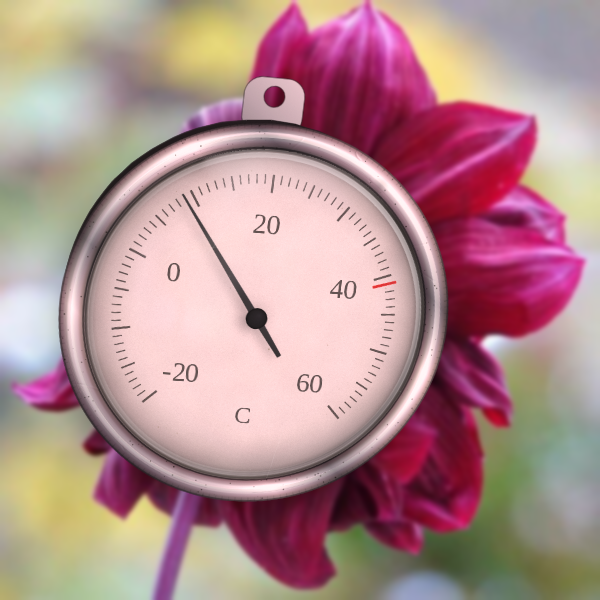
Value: 9 °C
